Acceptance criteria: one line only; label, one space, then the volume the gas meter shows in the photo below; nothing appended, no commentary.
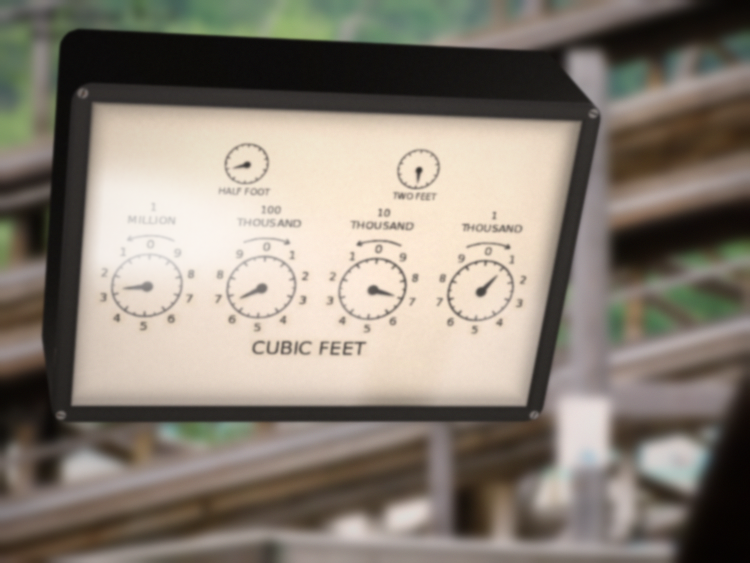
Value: 267100 ft³
